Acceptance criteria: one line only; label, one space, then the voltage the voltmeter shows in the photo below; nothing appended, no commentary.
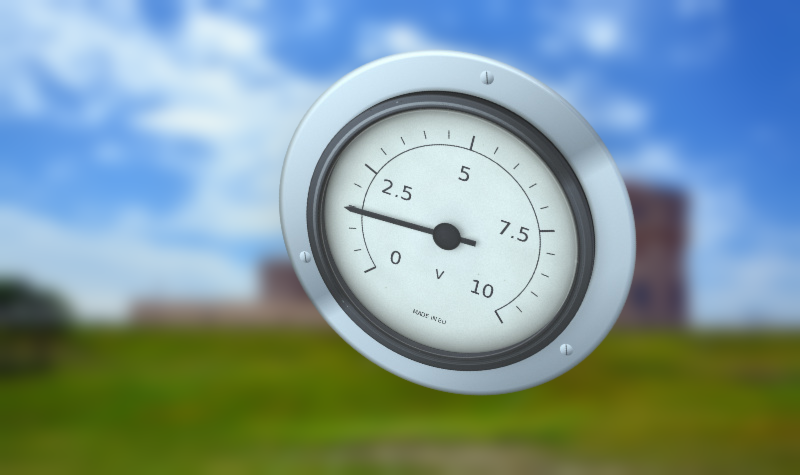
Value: 1.5 V
